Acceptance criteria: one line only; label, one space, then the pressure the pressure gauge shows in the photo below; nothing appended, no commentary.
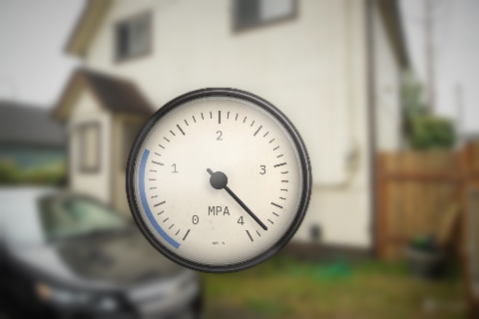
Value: 3.8 MPa
